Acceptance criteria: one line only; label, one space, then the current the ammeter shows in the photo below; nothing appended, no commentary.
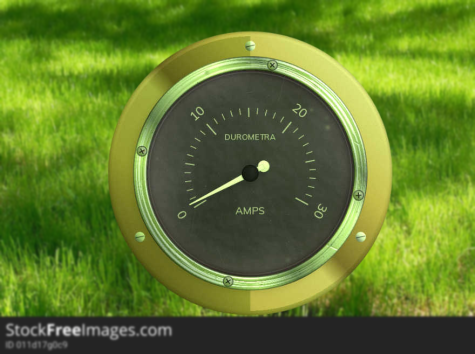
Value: 0.5 A
